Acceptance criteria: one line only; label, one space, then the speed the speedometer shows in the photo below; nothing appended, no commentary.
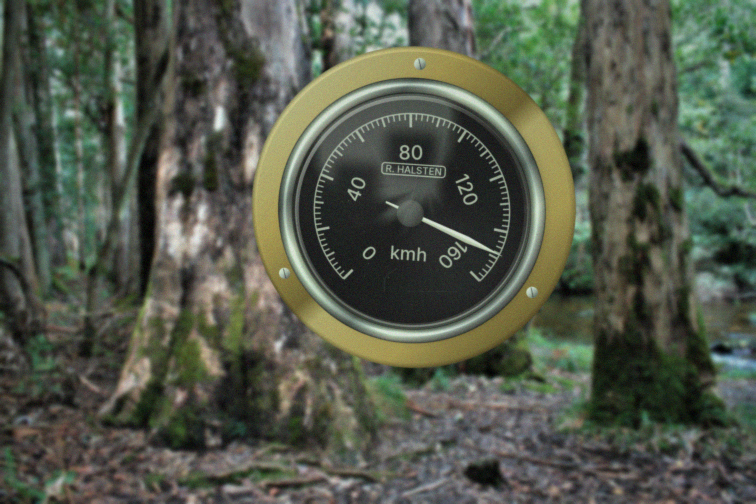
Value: 148 km/h
